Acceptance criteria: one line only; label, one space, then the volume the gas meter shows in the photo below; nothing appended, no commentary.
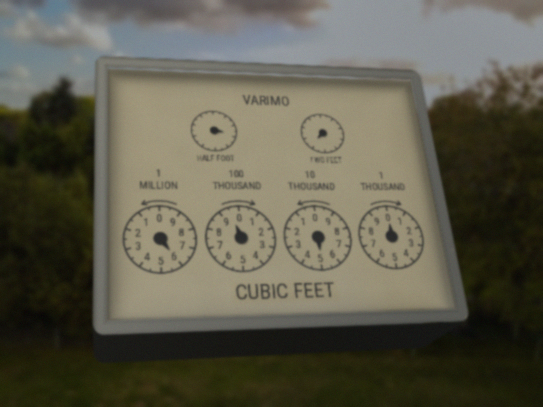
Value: 595000 ft³
